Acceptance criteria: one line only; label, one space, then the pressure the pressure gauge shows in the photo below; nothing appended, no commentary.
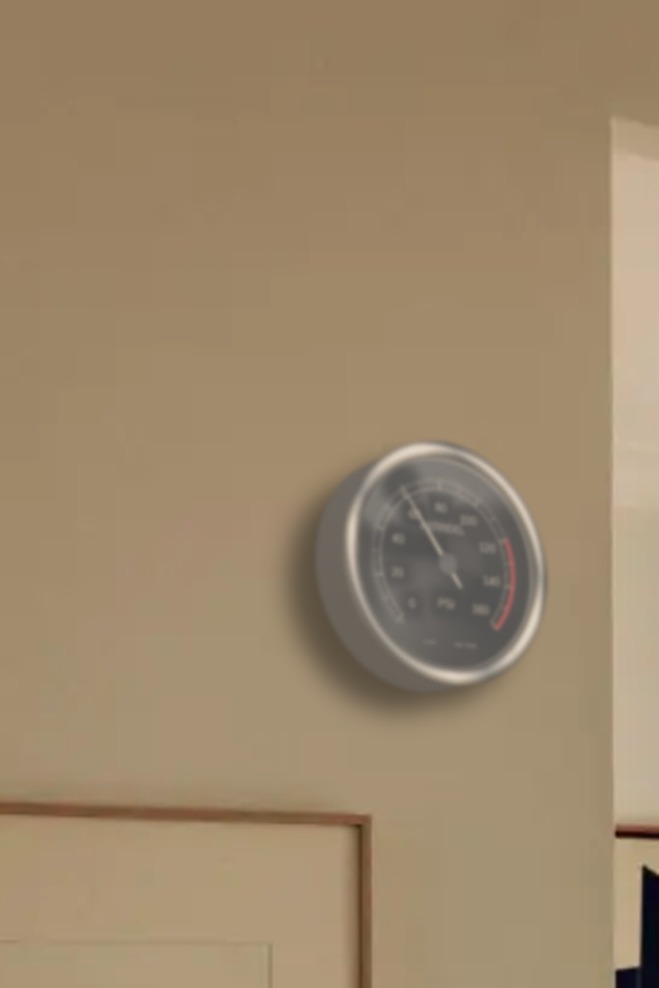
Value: 60 psi
